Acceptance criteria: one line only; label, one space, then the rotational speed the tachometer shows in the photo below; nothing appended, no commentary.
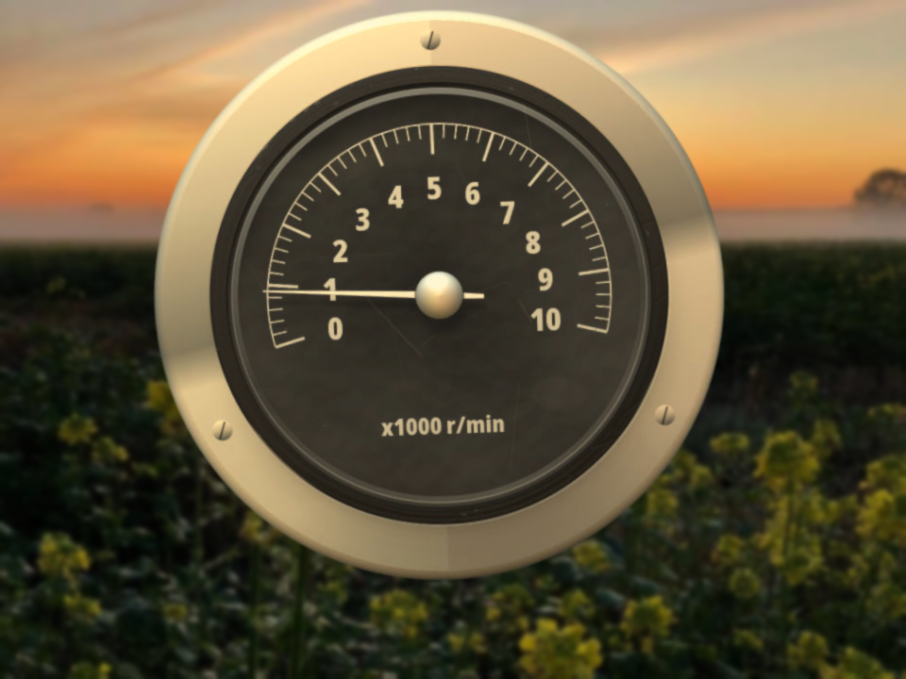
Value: 900 rpm
